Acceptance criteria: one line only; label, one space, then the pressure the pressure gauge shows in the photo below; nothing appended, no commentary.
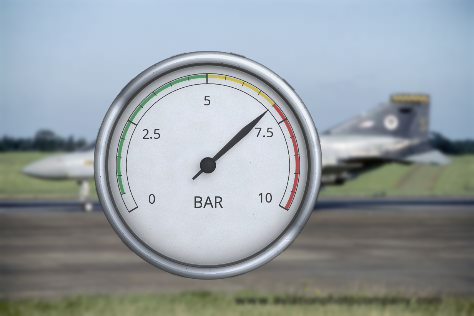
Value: 7 bar
